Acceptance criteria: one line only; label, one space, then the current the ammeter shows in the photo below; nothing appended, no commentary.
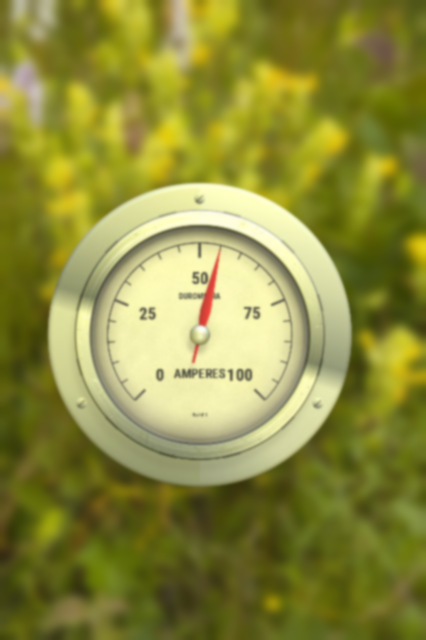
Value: 55 A
